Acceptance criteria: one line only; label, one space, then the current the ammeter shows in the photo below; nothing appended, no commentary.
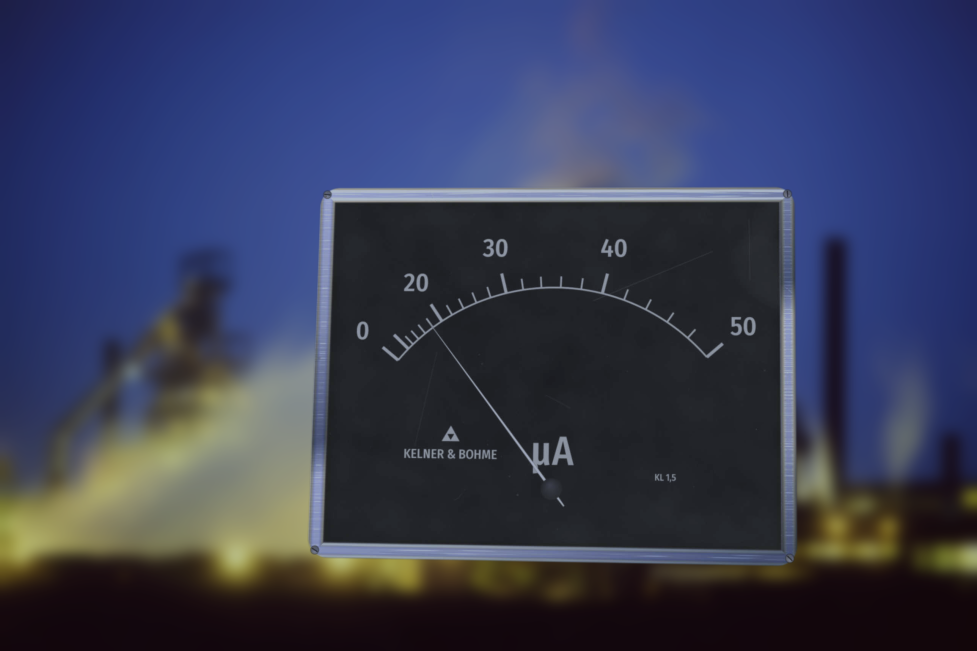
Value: 18 µA
